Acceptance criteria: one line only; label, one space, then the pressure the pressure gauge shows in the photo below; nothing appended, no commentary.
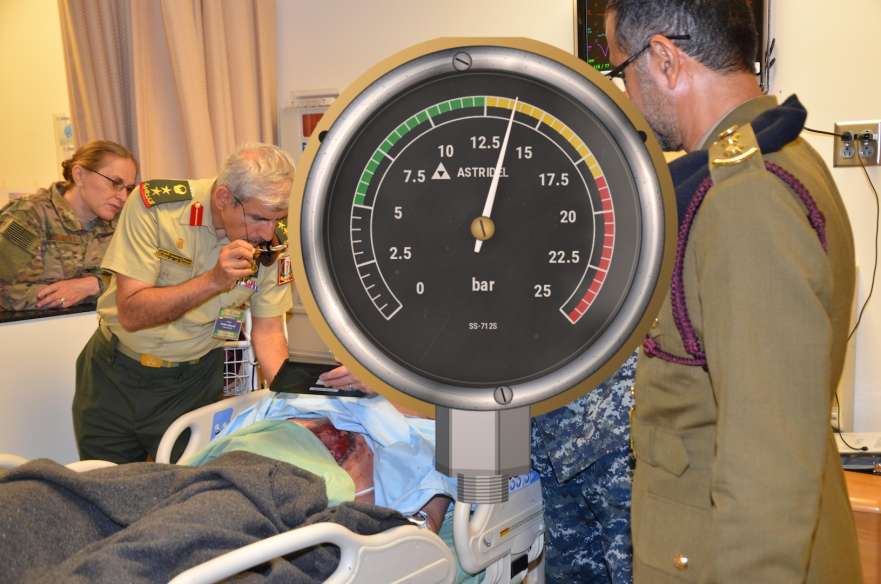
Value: 13.75 bar
